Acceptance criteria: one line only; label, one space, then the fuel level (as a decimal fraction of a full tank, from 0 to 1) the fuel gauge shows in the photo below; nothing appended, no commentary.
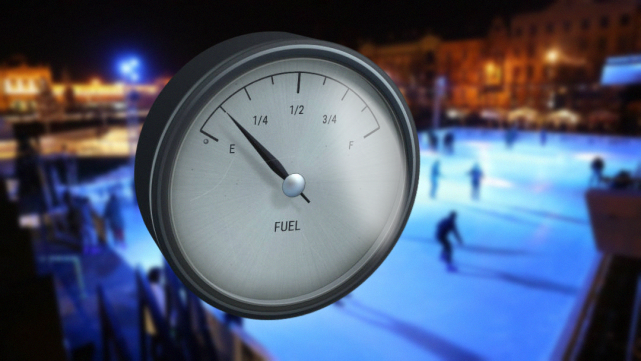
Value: 0.125
